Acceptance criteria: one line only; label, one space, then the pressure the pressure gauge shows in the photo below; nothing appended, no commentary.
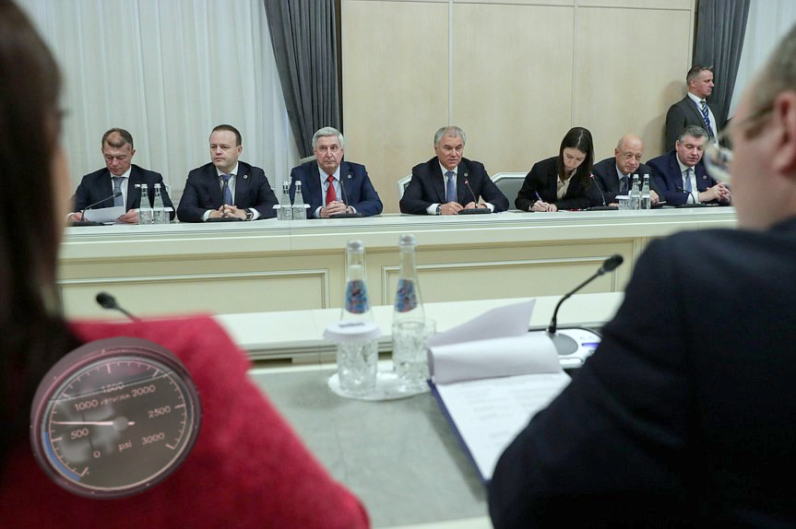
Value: 700 psi
